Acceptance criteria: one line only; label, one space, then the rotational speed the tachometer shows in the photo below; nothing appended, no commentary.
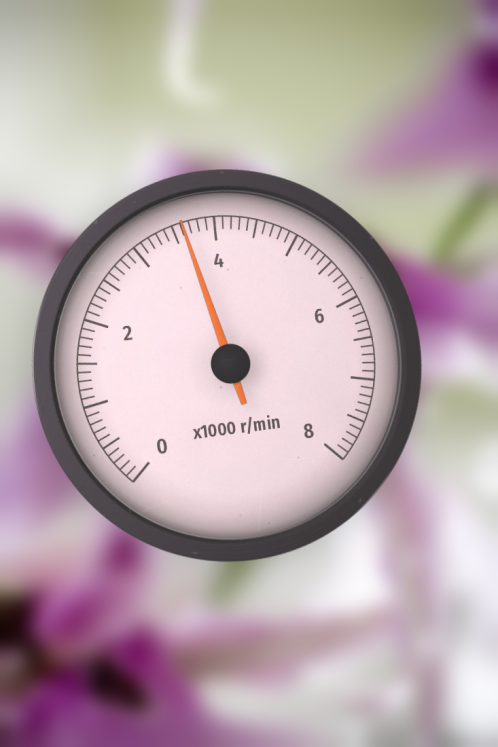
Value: 3600 rpm
